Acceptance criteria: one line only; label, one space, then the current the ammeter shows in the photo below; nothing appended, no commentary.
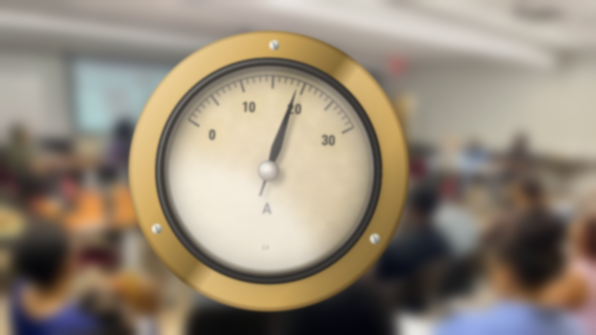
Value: 19 A
